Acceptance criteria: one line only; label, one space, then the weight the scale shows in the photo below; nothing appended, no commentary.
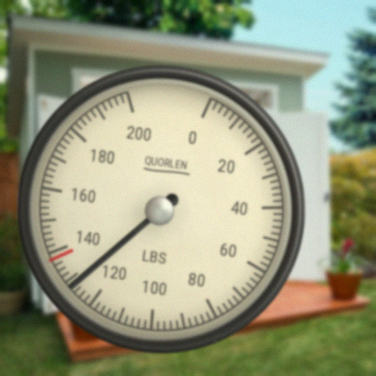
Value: 128 lb
